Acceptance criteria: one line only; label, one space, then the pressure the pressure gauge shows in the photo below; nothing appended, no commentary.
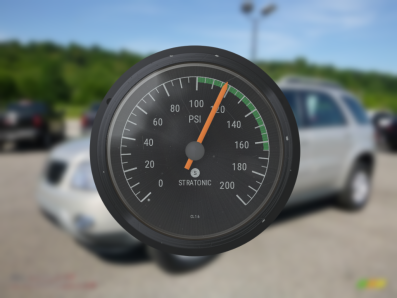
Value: 117.5 psi
